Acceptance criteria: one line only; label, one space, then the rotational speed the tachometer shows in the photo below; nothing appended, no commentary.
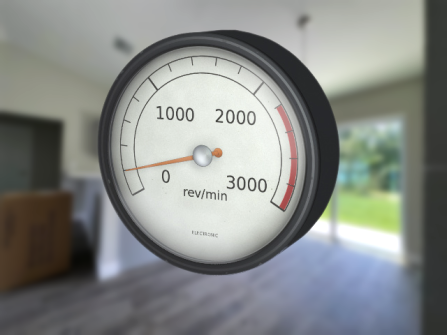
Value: 200 rpm
